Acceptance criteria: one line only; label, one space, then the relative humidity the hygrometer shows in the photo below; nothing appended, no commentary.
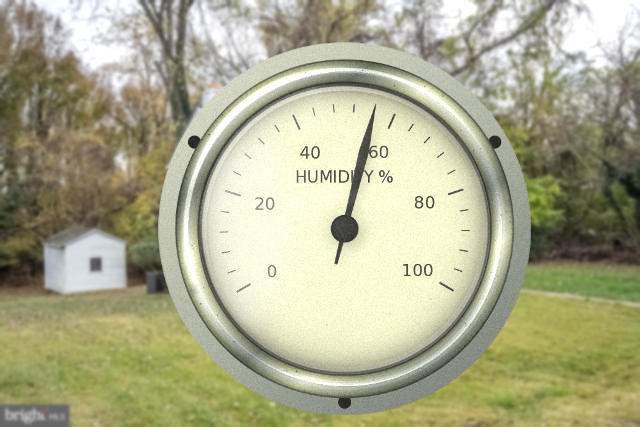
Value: 56 %
